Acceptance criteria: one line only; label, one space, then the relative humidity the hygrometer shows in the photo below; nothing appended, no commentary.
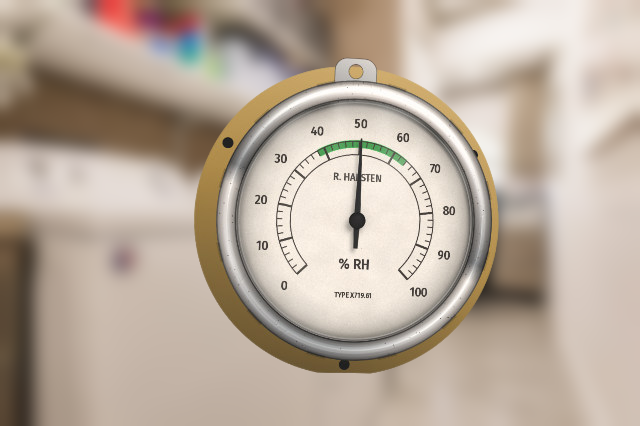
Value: 50 %
